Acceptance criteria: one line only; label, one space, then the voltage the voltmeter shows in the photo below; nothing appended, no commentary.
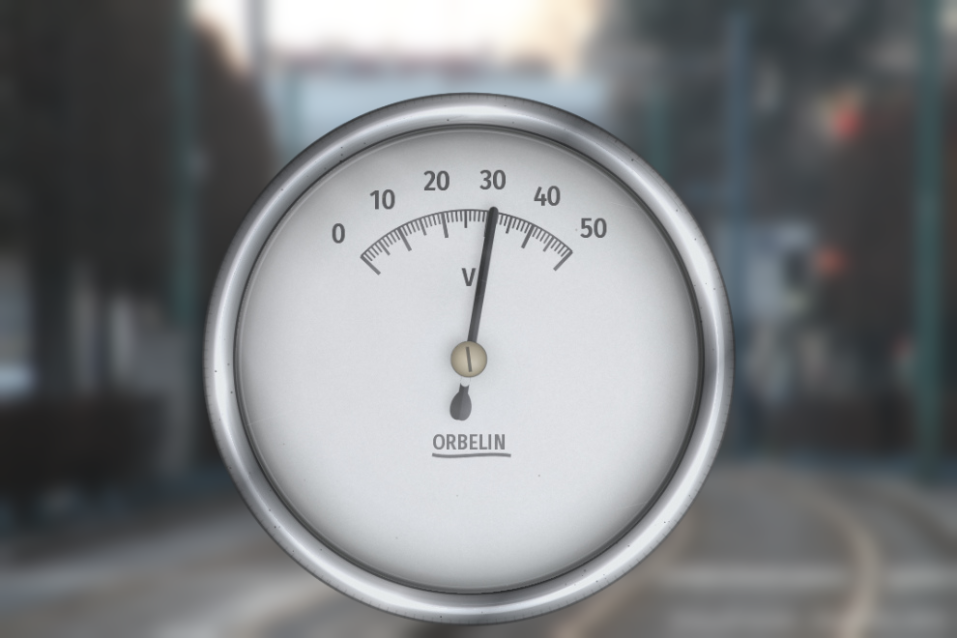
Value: 31 V
